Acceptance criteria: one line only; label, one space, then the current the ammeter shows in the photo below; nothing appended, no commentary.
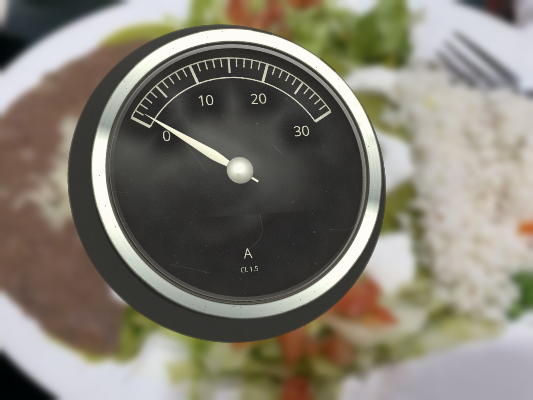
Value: 1 A
